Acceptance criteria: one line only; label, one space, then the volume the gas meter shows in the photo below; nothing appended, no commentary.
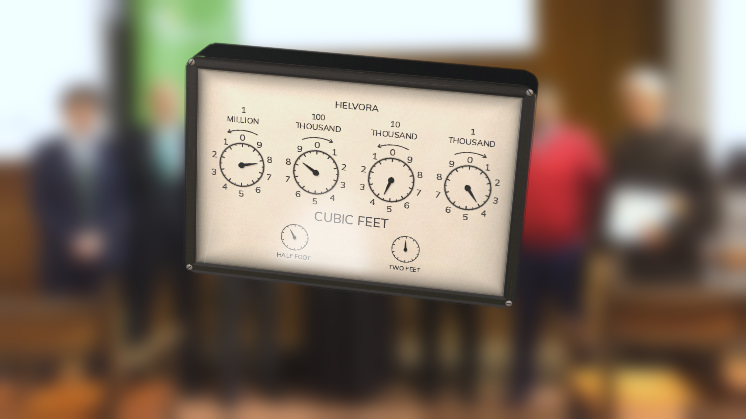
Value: 784400 ft³
